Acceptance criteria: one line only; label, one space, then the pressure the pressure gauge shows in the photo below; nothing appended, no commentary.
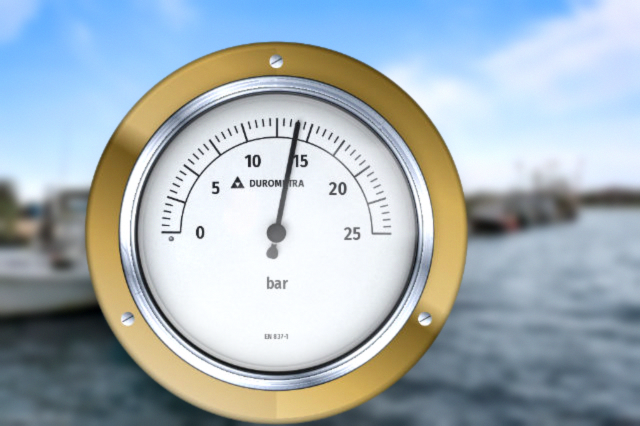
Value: 14 bar
